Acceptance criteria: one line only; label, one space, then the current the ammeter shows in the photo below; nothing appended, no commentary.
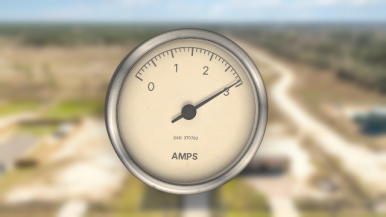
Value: 2.9 A
